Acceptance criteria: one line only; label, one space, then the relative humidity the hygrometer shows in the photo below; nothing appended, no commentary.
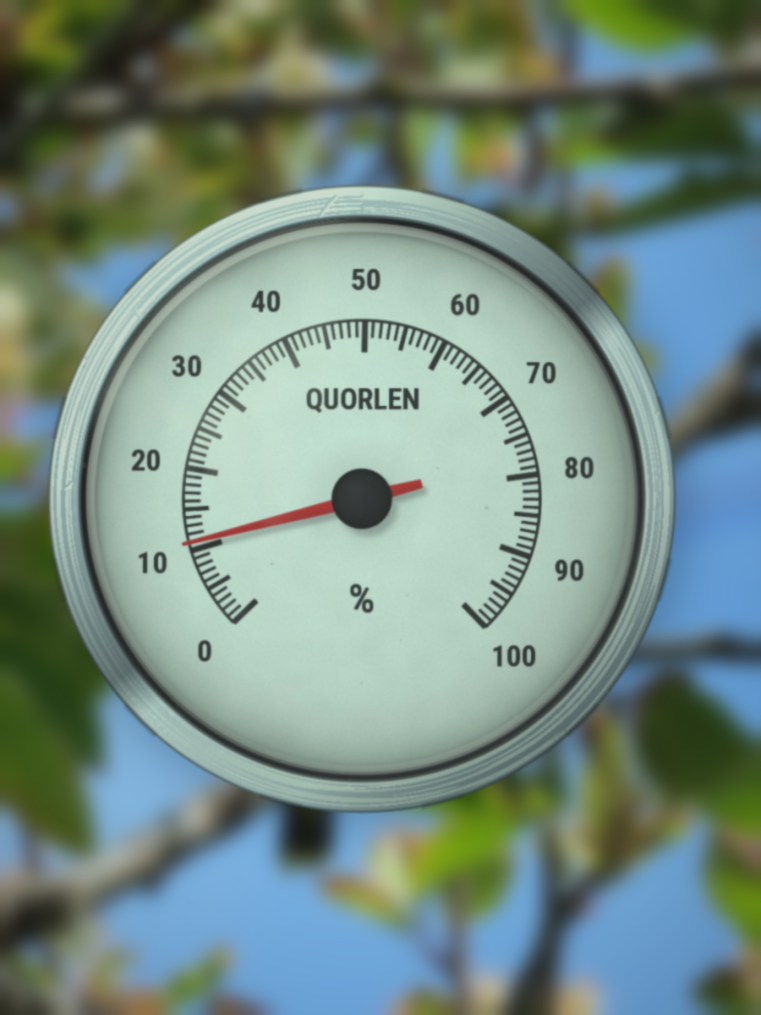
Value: 11 %
